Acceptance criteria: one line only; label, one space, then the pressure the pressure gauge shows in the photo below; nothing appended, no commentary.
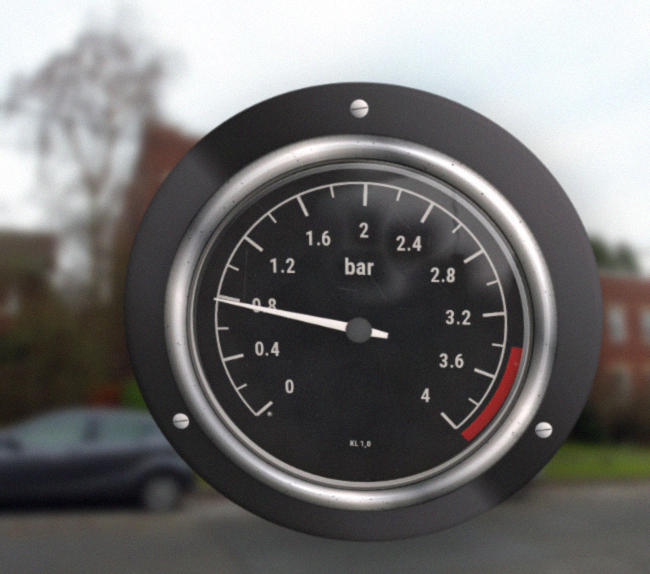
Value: 0.8 bar
